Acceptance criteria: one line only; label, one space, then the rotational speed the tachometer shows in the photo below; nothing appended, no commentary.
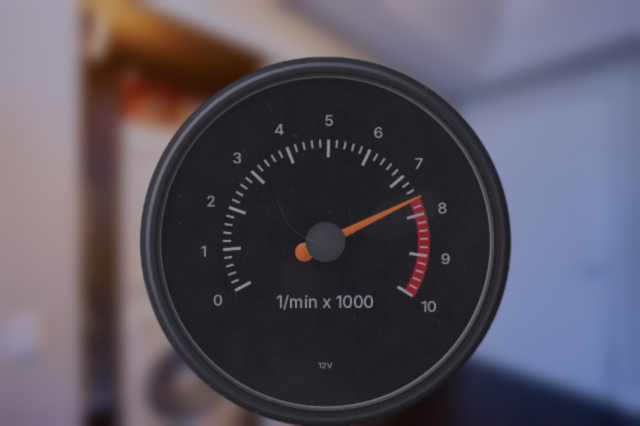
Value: 7600 rpm
